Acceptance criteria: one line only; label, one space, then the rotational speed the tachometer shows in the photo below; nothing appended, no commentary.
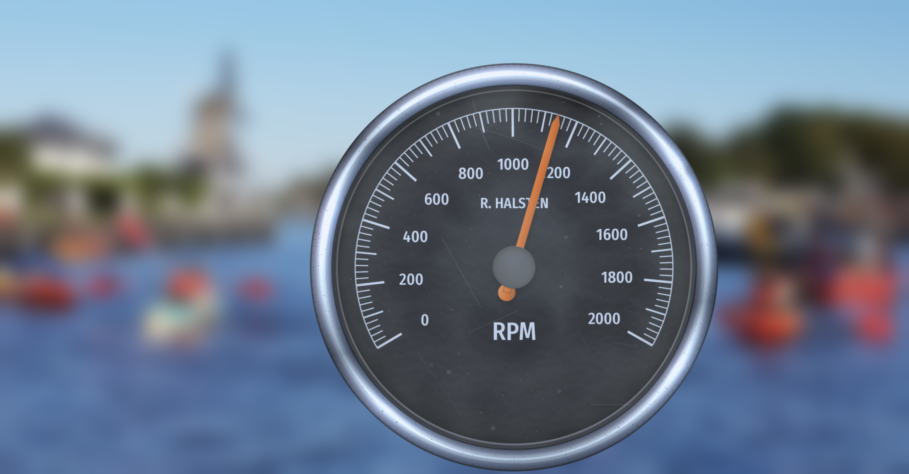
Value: 1140 rpm
